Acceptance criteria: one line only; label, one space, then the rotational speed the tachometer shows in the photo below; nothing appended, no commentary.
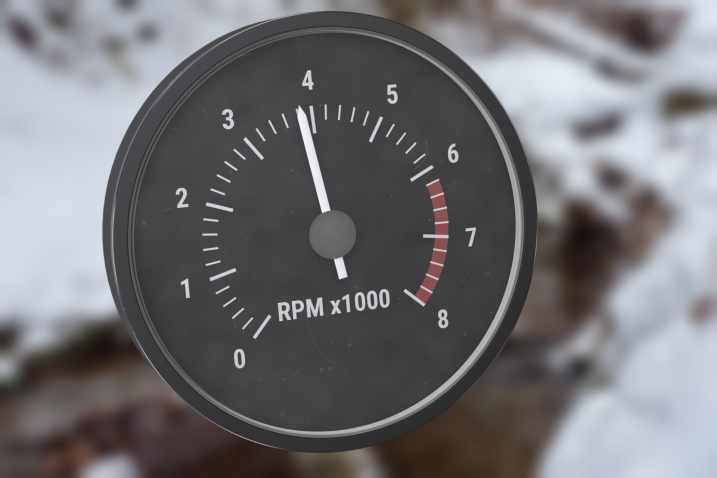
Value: 3800 rpm
